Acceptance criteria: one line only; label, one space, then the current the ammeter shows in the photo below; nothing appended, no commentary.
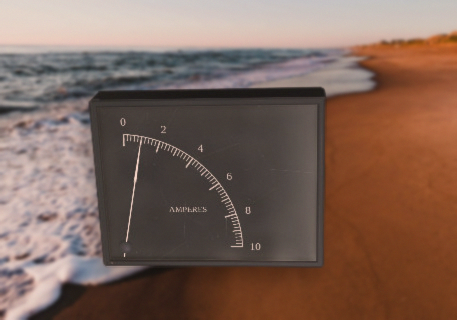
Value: 1 A
